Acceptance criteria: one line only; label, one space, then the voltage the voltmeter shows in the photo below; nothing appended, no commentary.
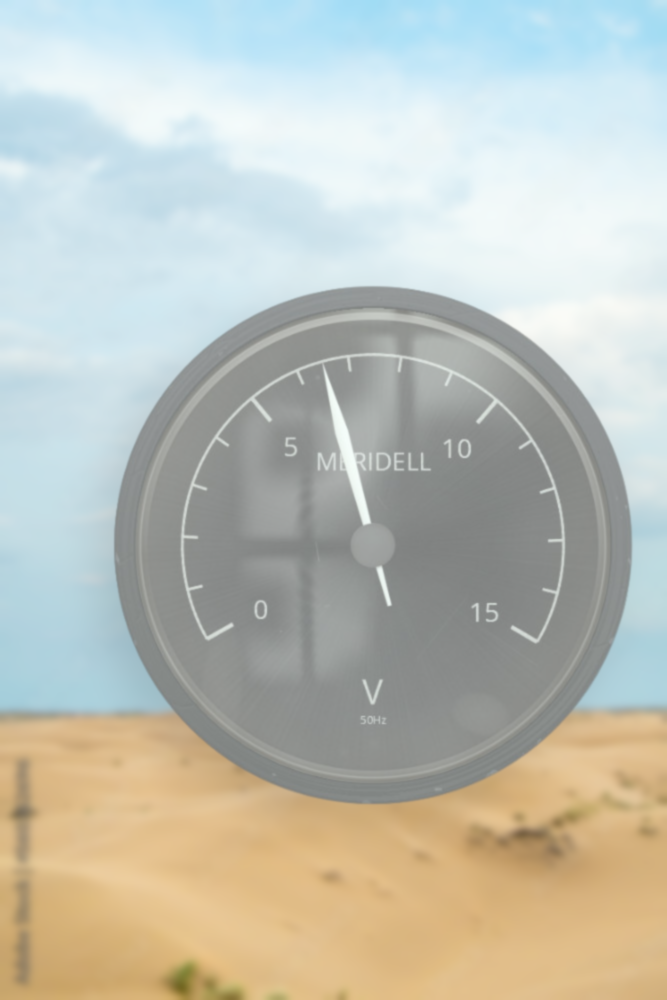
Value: 6.5 V
